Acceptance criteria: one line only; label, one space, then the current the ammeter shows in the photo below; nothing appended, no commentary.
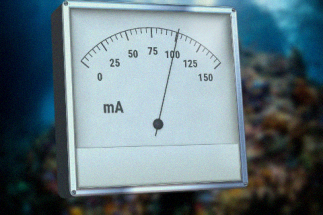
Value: 100 mA
